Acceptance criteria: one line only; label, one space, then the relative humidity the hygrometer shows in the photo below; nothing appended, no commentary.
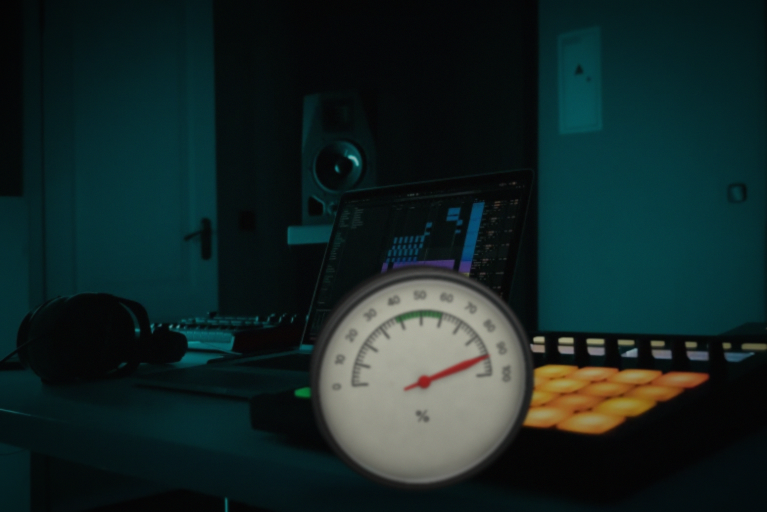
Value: 90 %
